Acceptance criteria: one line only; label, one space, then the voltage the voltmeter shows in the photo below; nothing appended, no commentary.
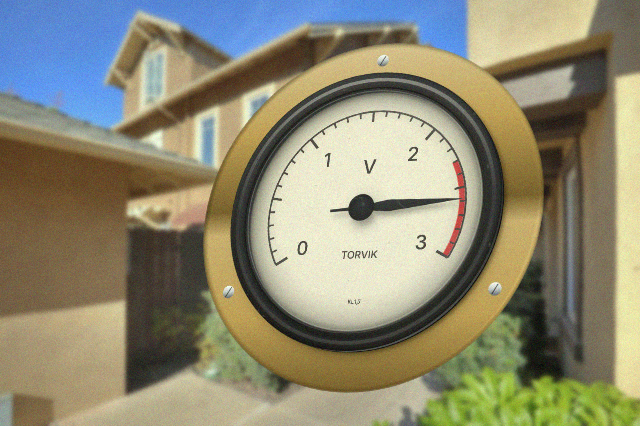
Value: 2.6 V
